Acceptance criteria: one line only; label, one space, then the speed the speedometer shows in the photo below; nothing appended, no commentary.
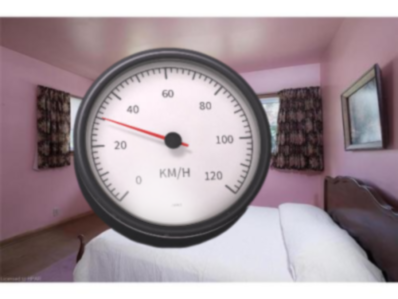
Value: 30 km/h
